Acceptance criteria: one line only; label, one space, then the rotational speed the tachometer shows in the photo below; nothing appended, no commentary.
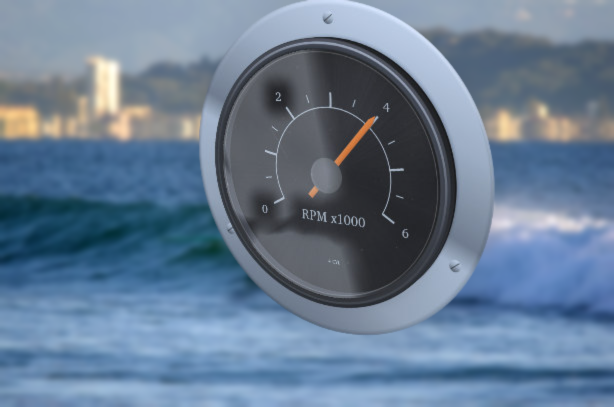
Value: 4000 rpm
